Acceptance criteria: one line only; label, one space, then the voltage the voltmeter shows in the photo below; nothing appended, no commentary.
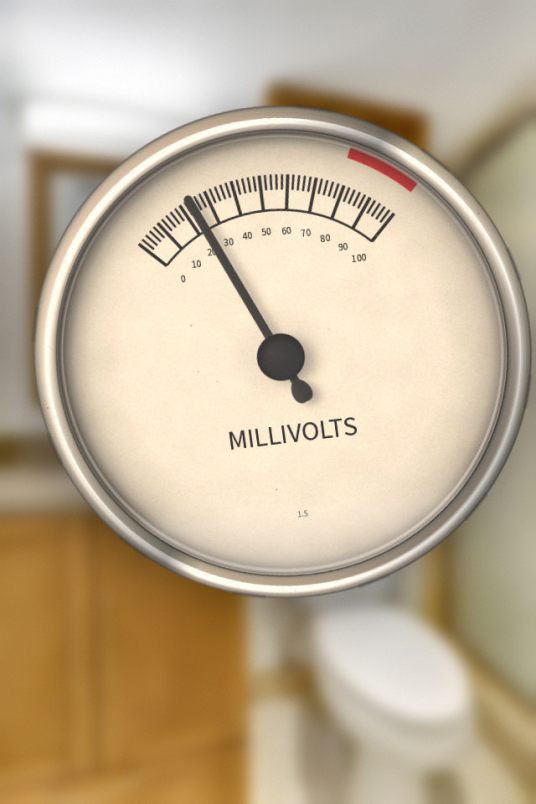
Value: 24 mV
